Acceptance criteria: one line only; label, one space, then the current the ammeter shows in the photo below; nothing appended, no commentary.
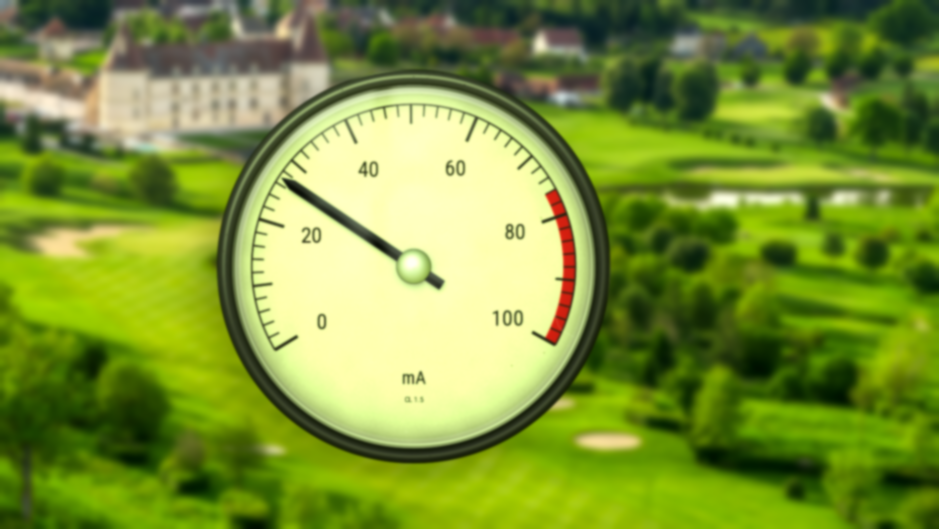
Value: 27 mA
